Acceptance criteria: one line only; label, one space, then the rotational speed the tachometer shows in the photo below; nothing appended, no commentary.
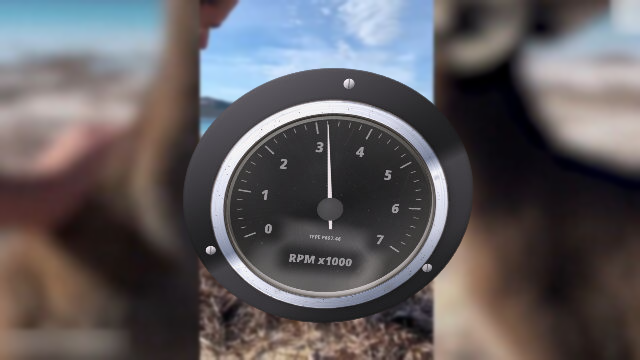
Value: 3200 rpm
